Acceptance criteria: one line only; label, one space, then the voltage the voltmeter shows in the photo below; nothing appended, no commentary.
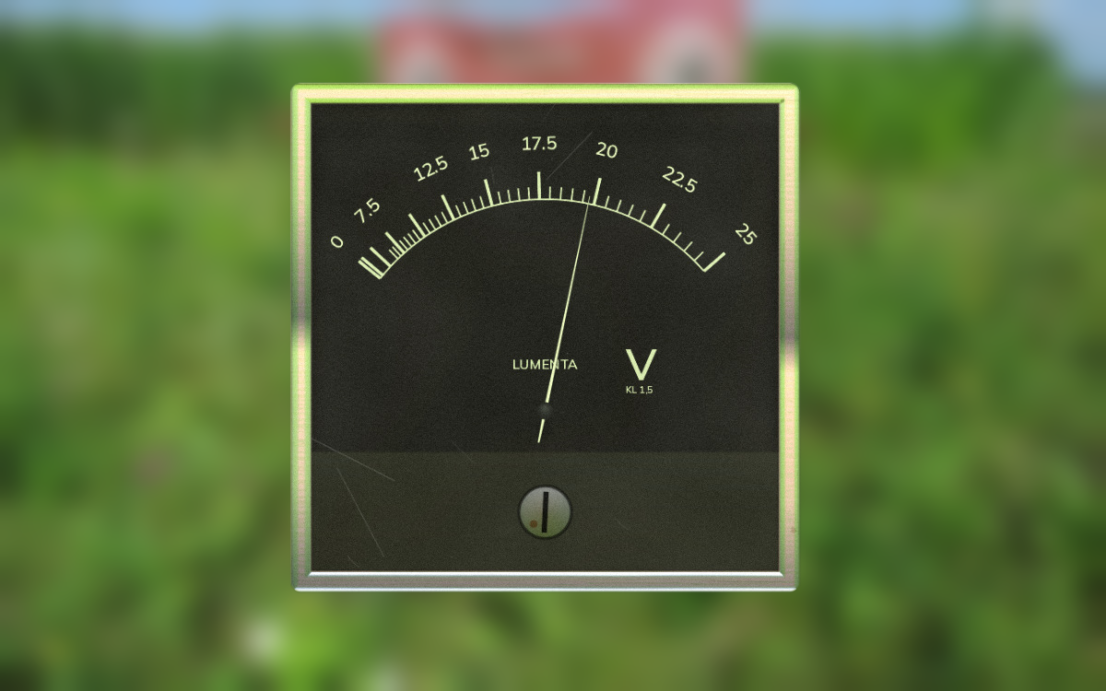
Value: 19.75 V
